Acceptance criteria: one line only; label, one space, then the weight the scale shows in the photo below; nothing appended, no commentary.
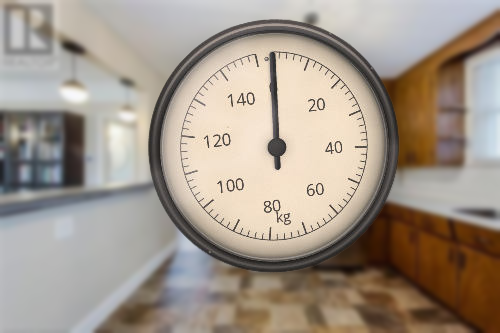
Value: 0 kg
